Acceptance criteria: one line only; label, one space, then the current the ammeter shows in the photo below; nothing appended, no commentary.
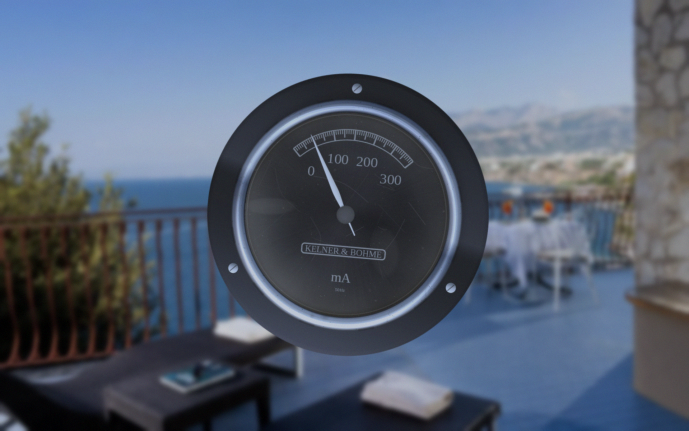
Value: 50 mA
